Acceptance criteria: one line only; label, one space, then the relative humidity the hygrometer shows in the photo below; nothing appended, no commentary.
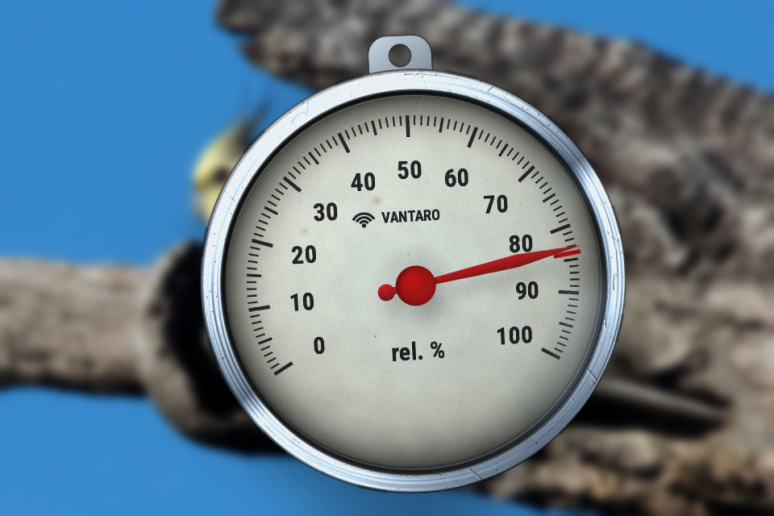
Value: 83 %
